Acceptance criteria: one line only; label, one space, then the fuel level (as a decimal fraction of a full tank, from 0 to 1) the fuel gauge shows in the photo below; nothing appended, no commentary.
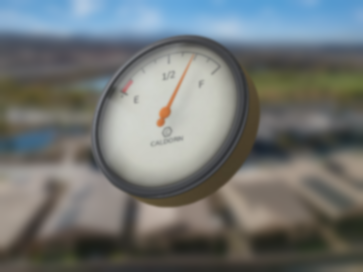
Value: 0.75
